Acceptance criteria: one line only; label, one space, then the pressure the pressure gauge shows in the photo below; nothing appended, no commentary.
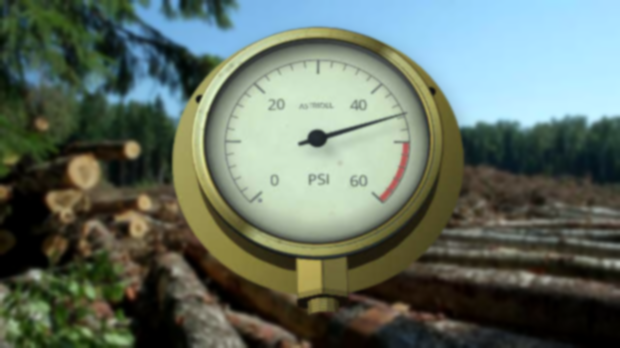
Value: 46 psi
